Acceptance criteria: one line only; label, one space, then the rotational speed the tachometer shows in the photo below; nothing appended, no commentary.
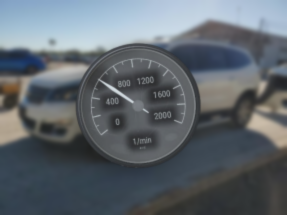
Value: 600 rpm
